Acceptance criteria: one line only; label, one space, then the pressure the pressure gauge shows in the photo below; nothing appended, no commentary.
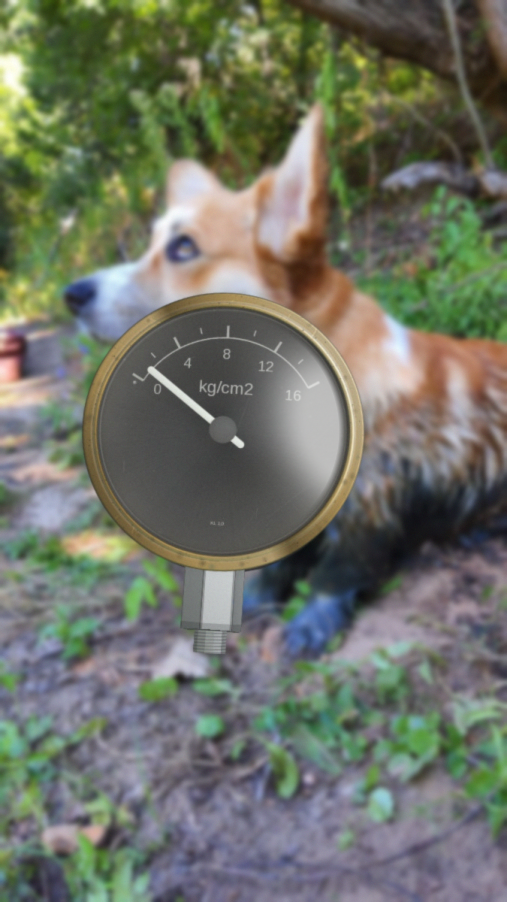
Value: 1 kg/cm²
